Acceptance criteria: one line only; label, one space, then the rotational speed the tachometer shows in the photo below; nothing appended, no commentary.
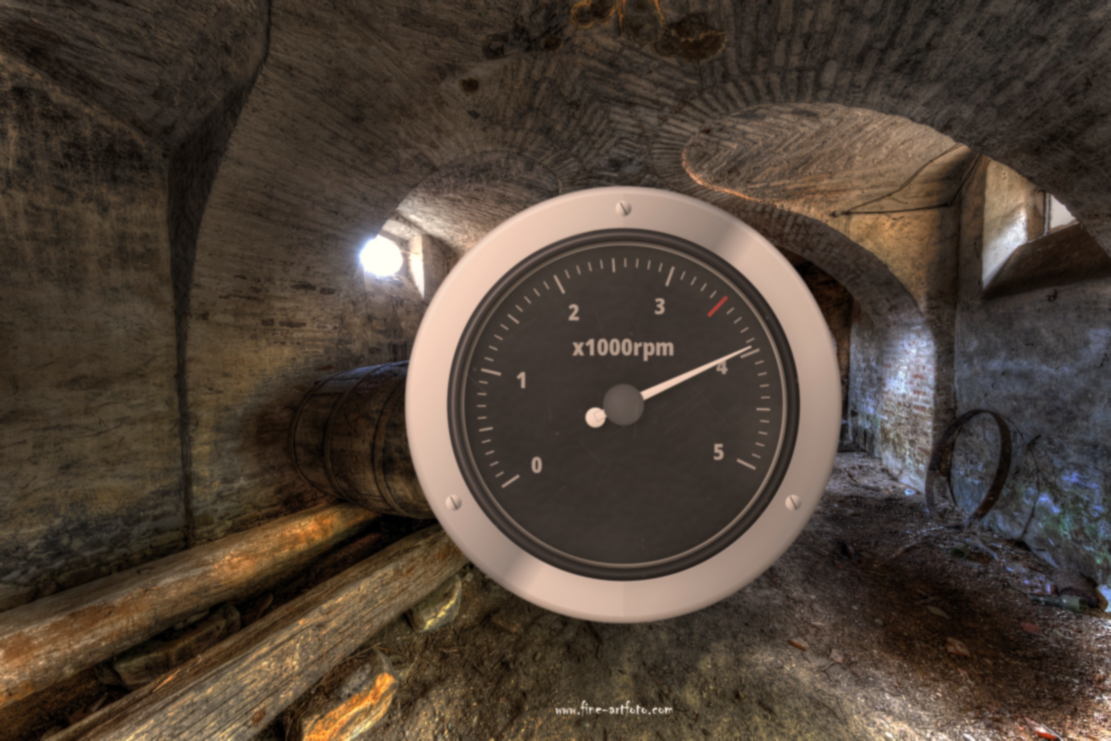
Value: 3950 rpm
